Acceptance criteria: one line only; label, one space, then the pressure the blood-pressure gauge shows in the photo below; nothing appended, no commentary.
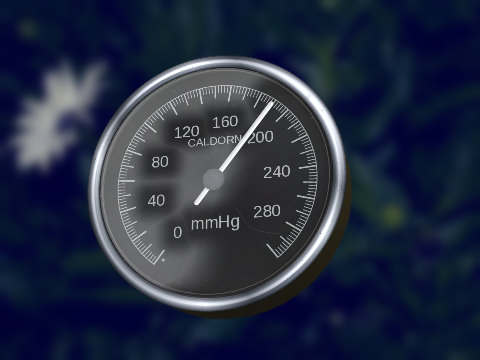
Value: 190 mmHg
